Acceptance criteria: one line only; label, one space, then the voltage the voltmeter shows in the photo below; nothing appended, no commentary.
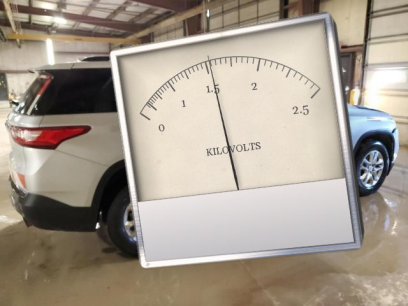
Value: 1.55 kV
